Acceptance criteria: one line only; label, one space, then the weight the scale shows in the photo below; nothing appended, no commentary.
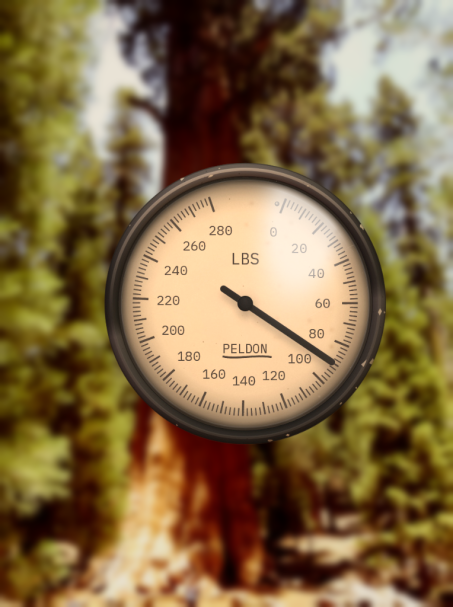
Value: 90 lb
